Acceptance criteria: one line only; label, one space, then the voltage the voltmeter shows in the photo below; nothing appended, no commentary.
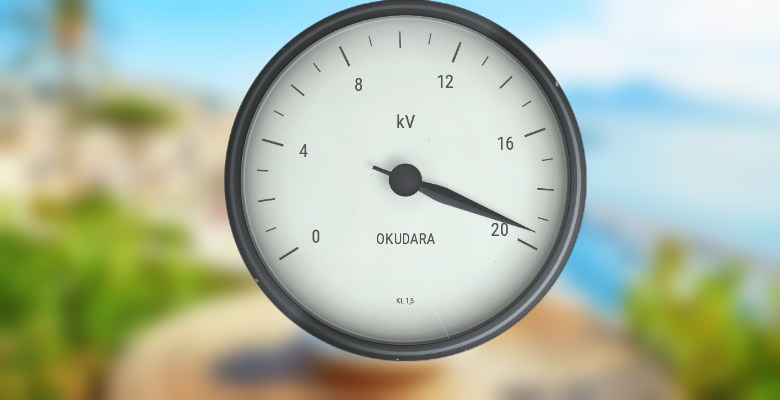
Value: 19.5 kV
